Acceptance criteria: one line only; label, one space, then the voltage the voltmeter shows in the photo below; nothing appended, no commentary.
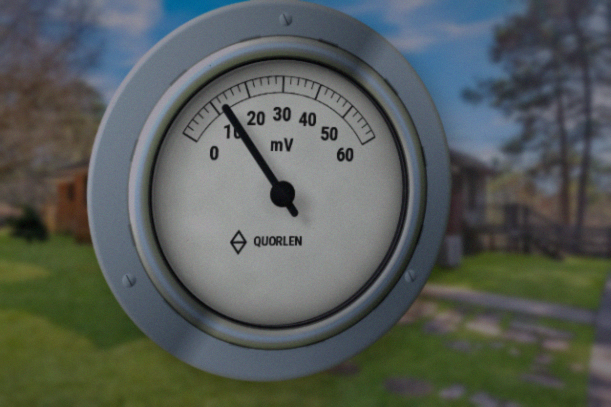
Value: 12 mV
